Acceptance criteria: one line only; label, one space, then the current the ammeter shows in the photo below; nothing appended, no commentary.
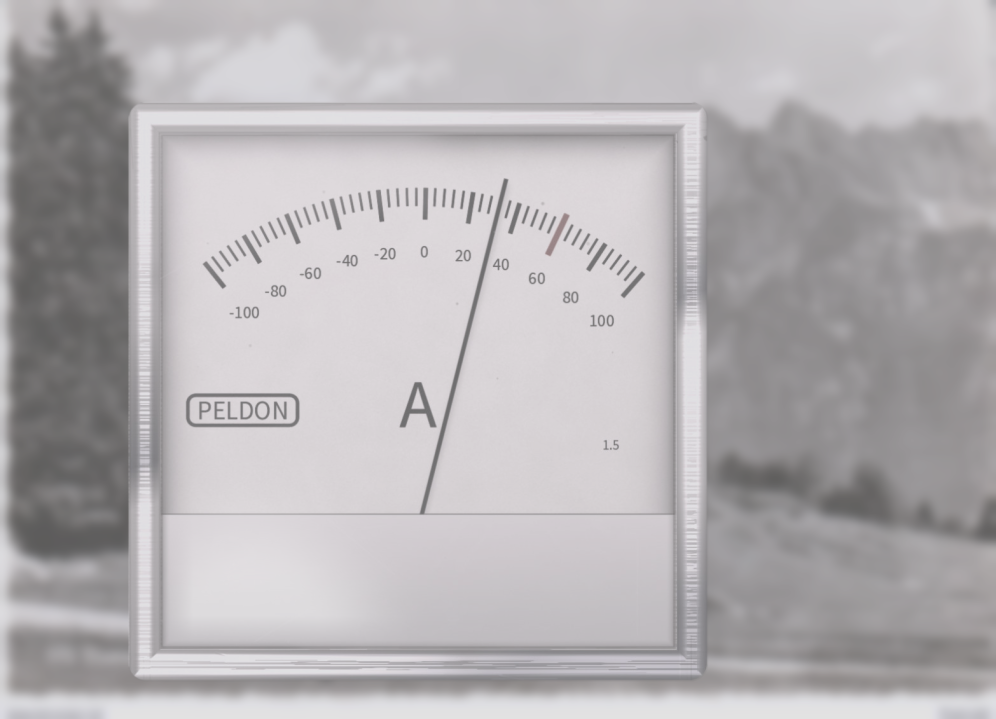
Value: 32 A
